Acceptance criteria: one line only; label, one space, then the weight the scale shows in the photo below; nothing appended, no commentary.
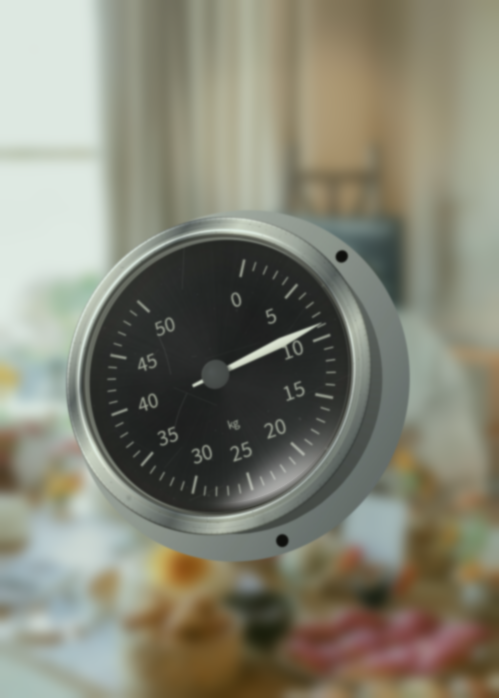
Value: 9 kg
